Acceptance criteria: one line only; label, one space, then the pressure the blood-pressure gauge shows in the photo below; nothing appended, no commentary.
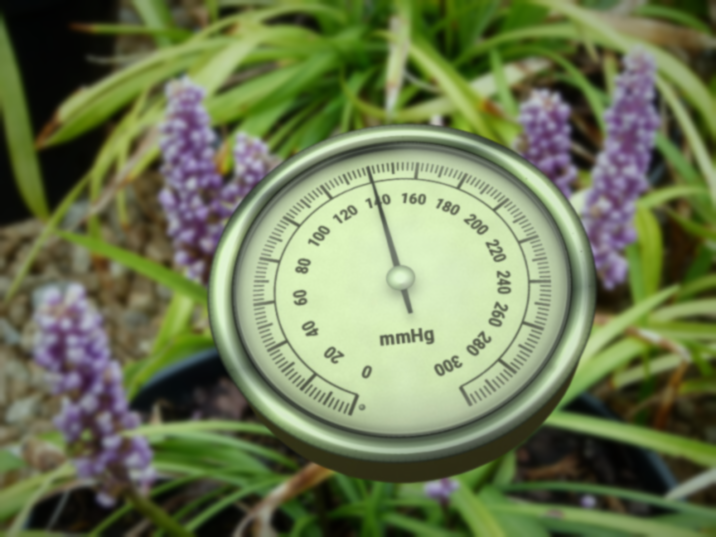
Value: 140 mmHg
